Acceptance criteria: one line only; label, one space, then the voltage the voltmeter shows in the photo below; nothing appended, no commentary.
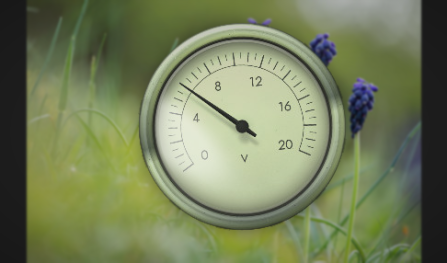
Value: 6 V
